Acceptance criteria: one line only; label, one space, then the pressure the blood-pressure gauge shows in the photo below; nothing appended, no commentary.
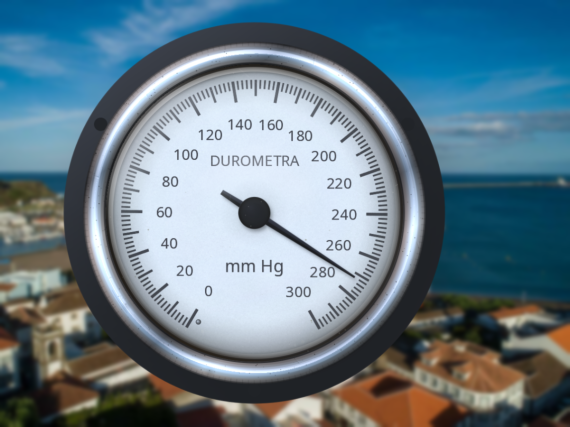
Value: 272 mmHg
